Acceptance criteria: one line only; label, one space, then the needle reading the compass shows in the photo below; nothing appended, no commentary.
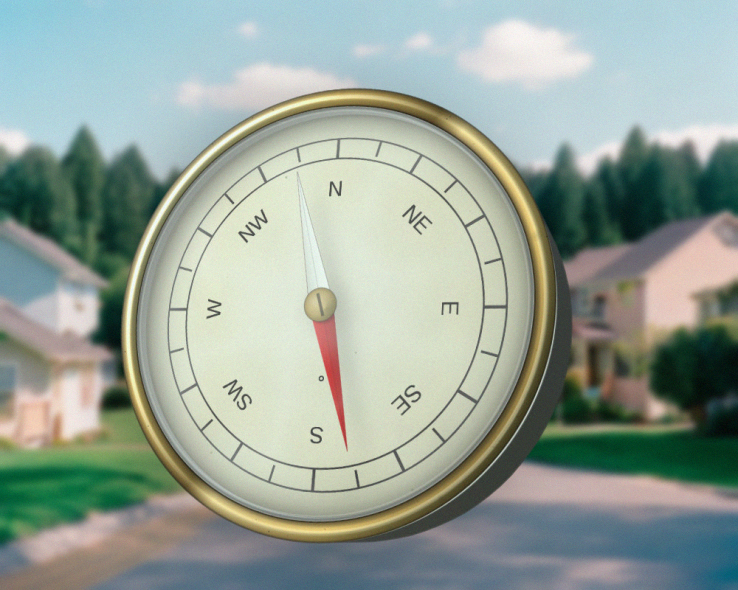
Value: 165 °
